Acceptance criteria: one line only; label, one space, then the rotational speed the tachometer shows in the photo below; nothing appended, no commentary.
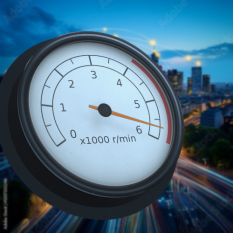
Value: 5750 rpm
